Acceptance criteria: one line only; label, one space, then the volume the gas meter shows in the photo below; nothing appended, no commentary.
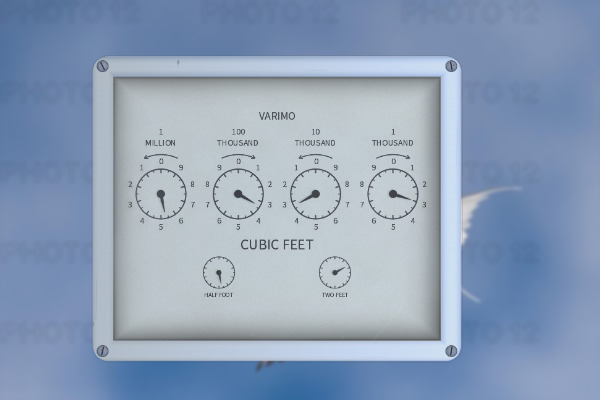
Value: 533300 ft³
